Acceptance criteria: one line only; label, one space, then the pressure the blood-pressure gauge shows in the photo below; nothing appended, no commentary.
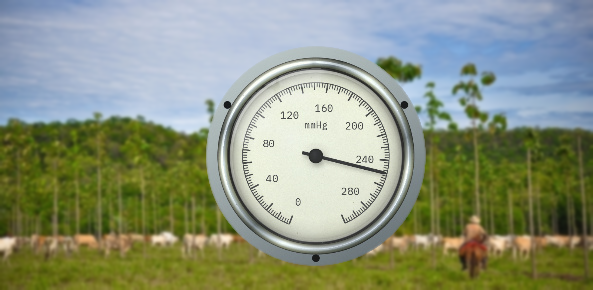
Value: 250 mmHg
